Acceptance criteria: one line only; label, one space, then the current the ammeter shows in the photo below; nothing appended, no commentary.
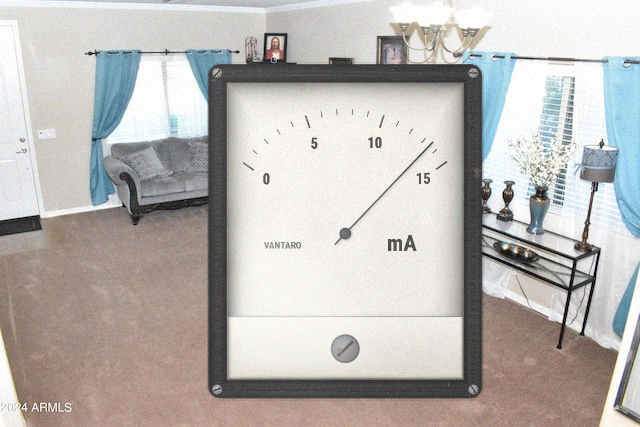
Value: 13.5 mA
